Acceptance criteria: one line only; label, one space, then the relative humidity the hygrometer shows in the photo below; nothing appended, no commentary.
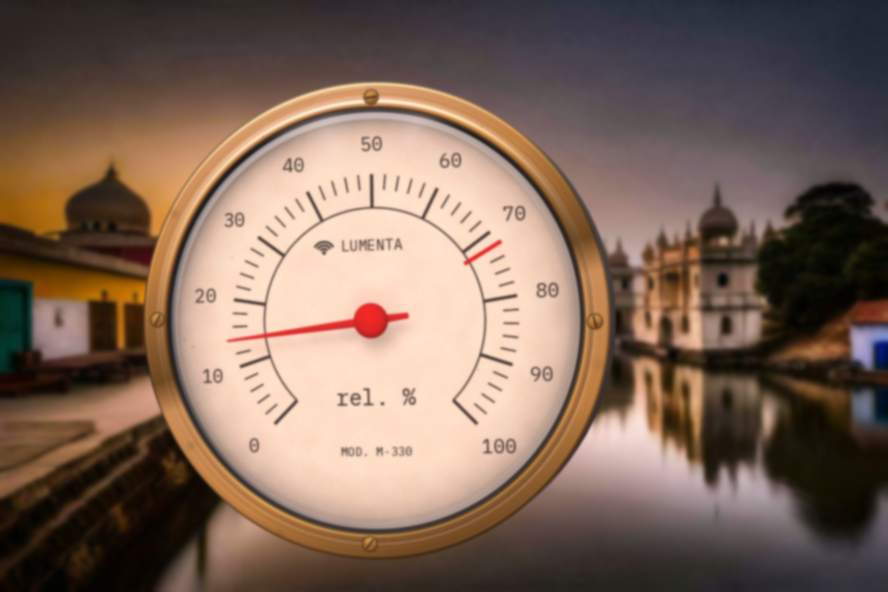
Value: 14 %
